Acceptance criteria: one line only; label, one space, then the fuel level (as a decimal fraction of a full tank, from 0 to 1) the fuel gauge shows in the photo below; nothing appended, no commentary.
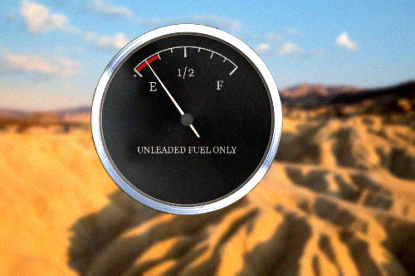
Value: 0.125
